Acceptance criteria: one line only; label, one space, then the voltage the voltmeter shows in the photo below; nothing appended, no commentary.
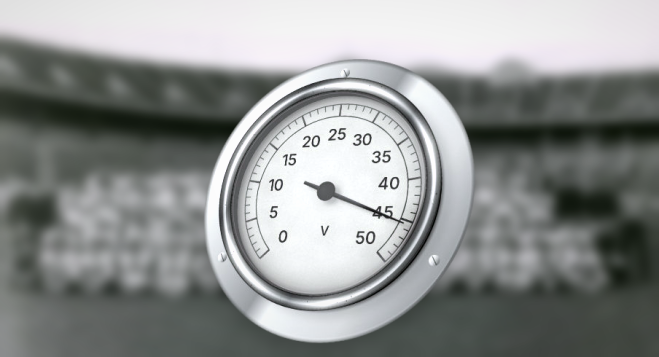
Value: 45.5 V
